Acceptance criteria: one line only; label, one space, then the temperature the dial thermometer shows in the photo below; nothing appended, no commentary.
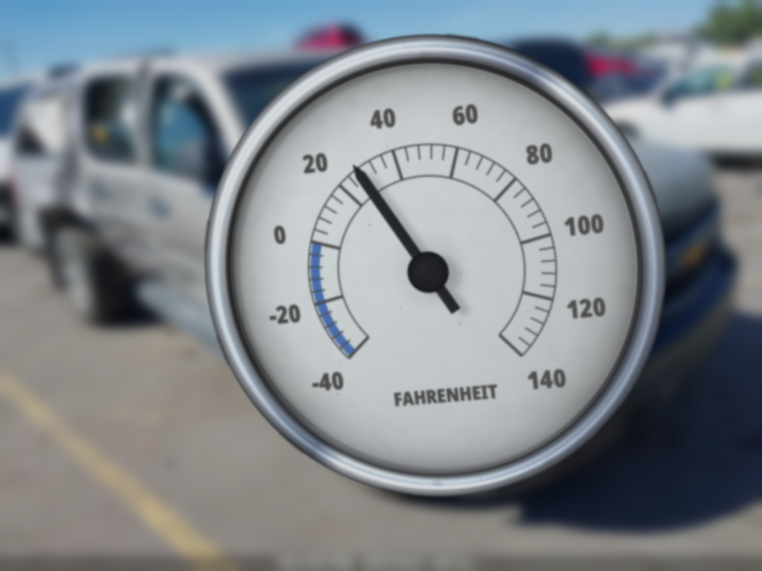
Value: 28 °F
